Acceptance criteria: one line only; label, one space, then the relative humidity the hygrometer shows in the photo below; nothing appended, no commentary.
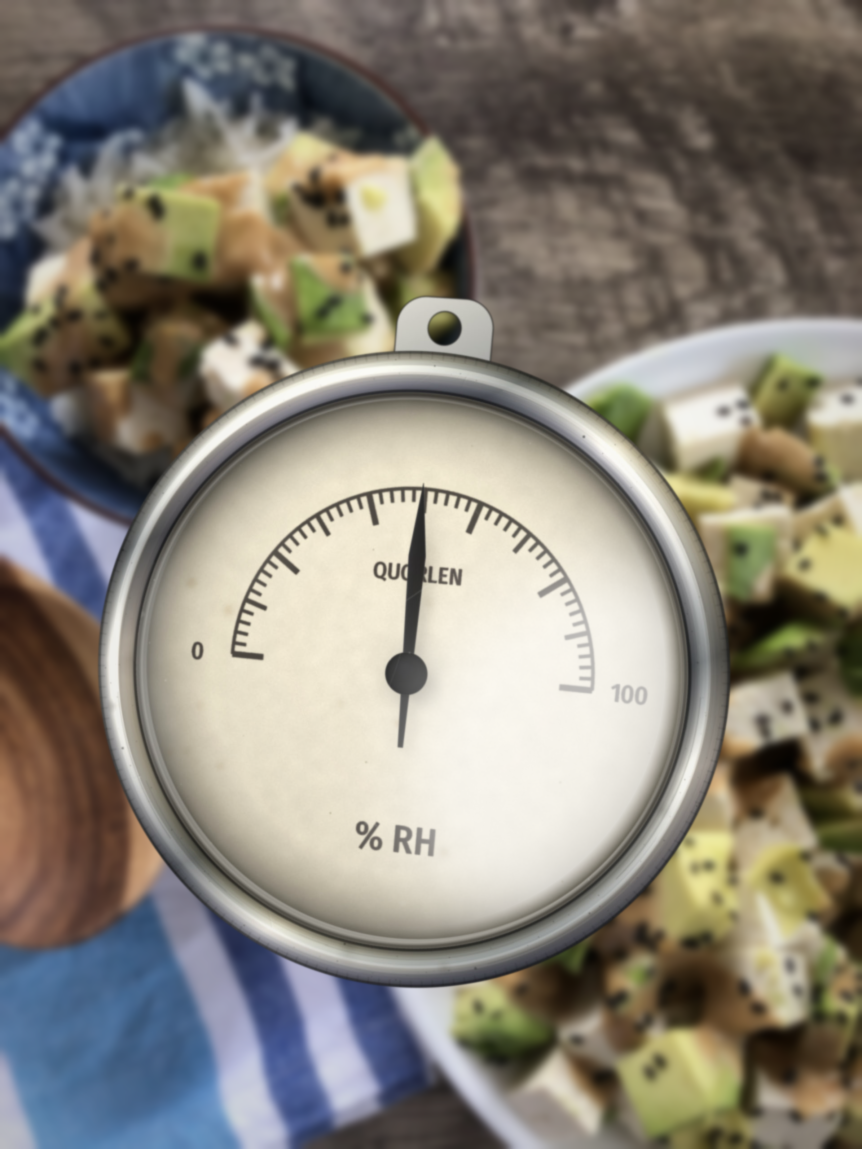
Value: 50 %
